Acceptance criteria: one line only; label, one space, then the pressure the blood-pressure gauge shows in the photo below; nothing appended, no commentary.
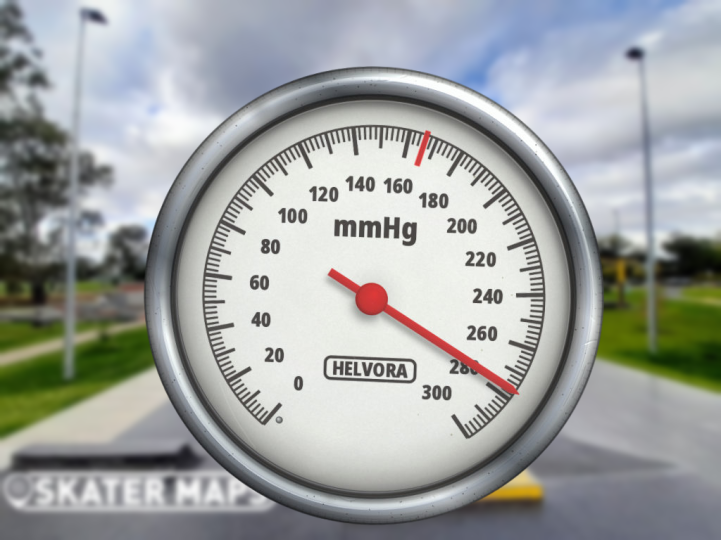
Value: 276 mmHg
